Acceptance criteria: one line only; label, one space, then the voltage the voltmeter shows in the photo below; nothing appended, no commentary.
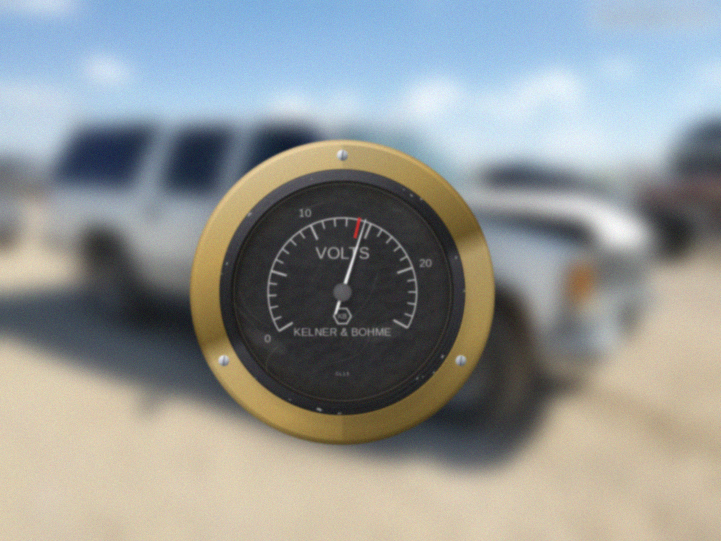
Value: 14.5 V
